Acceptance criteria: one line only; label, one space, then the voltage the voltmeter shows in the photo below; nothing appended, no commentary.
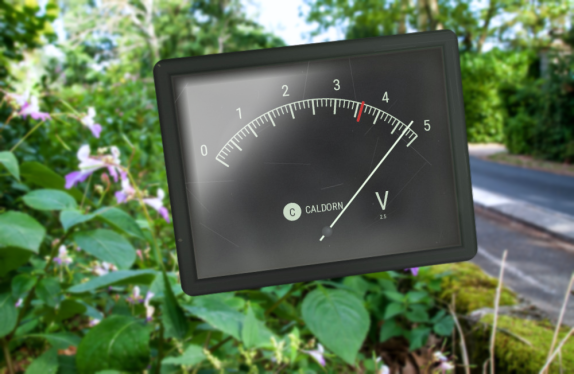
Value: 4.7 V
